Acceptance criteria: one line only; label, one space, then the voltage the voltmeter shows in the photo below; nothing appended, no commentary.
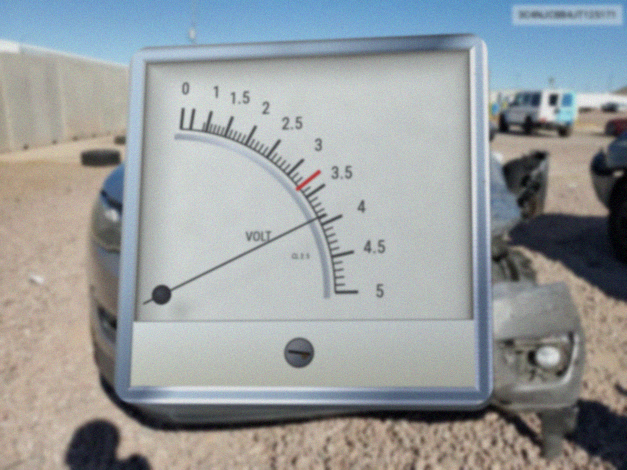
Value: 3.9 V
